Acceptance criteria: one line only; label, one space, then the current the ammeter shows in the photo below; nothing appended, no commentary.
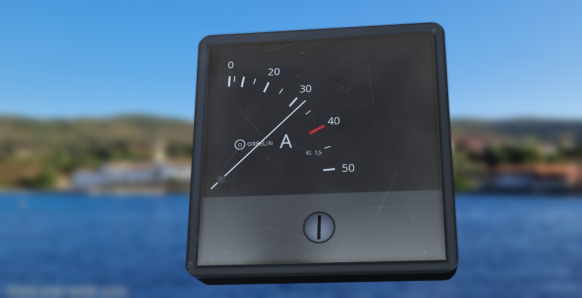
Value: 32.5 A
